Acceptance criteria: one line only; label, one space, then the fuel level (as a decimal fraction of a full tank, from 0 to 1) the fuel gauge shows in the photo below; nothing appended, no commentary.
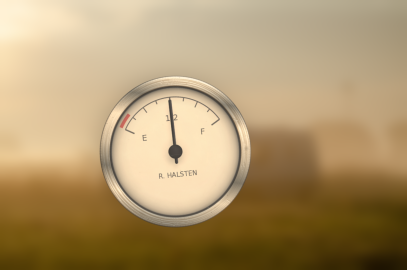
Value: 0.5
